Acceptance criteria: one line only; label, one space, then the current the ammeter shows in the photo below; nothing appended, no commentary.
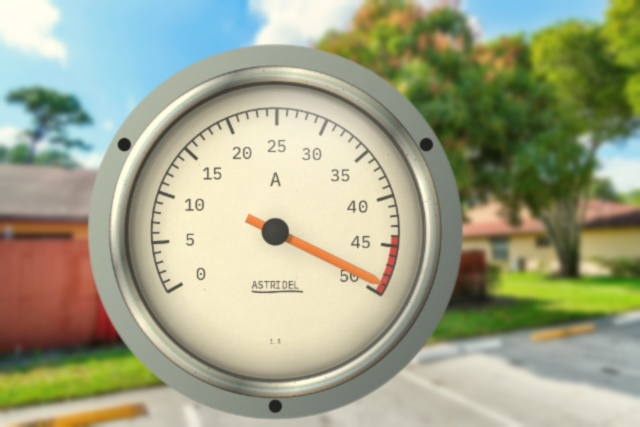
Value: 49 A
